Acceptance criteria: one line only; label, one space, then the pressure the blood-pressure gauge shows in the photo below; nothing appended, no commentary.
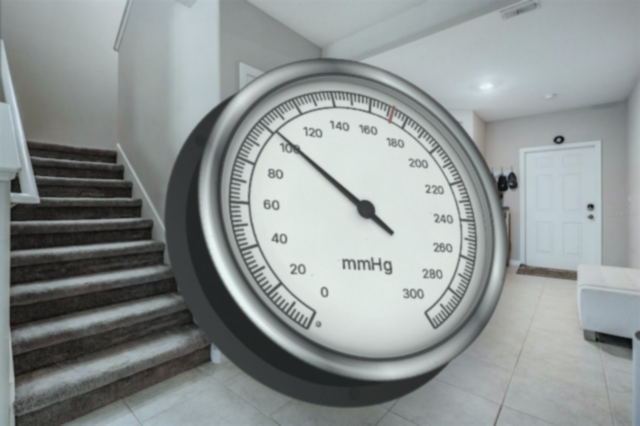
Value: 100 mmHg
